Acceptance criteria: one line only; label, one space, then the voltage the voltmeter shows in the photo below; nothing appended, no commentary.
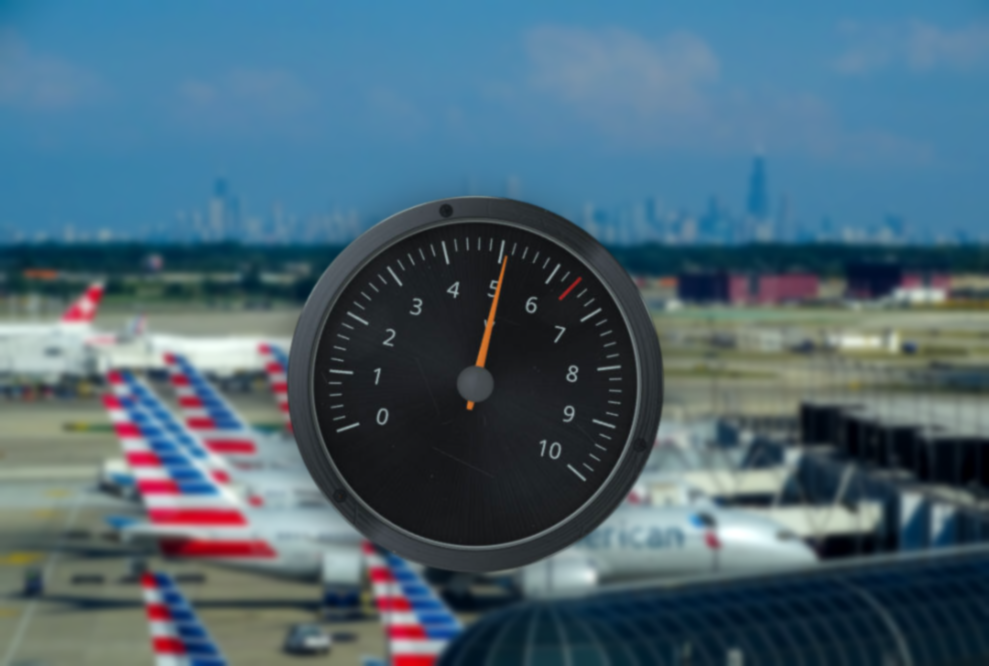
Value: 5.1 V
